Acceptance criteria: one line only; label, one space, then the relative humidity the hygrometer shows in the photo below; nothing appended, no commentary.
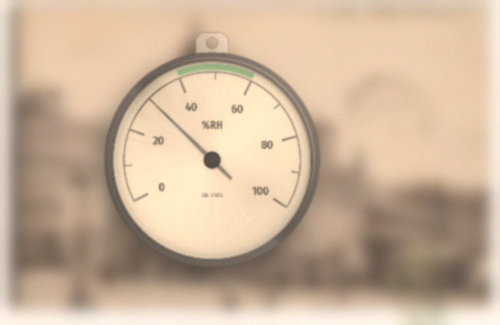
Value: 30 %
